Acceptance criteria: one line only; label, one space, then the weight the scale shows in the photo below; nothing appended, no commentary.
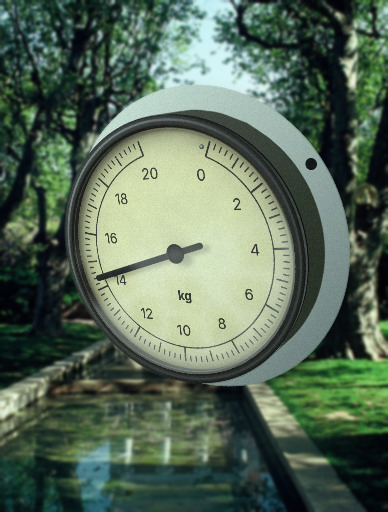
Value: 14.4 kg
